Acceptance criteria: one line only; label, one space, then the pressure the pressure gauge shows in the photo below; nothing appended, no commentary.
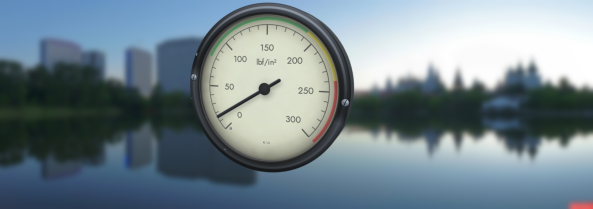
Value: 15 psi
